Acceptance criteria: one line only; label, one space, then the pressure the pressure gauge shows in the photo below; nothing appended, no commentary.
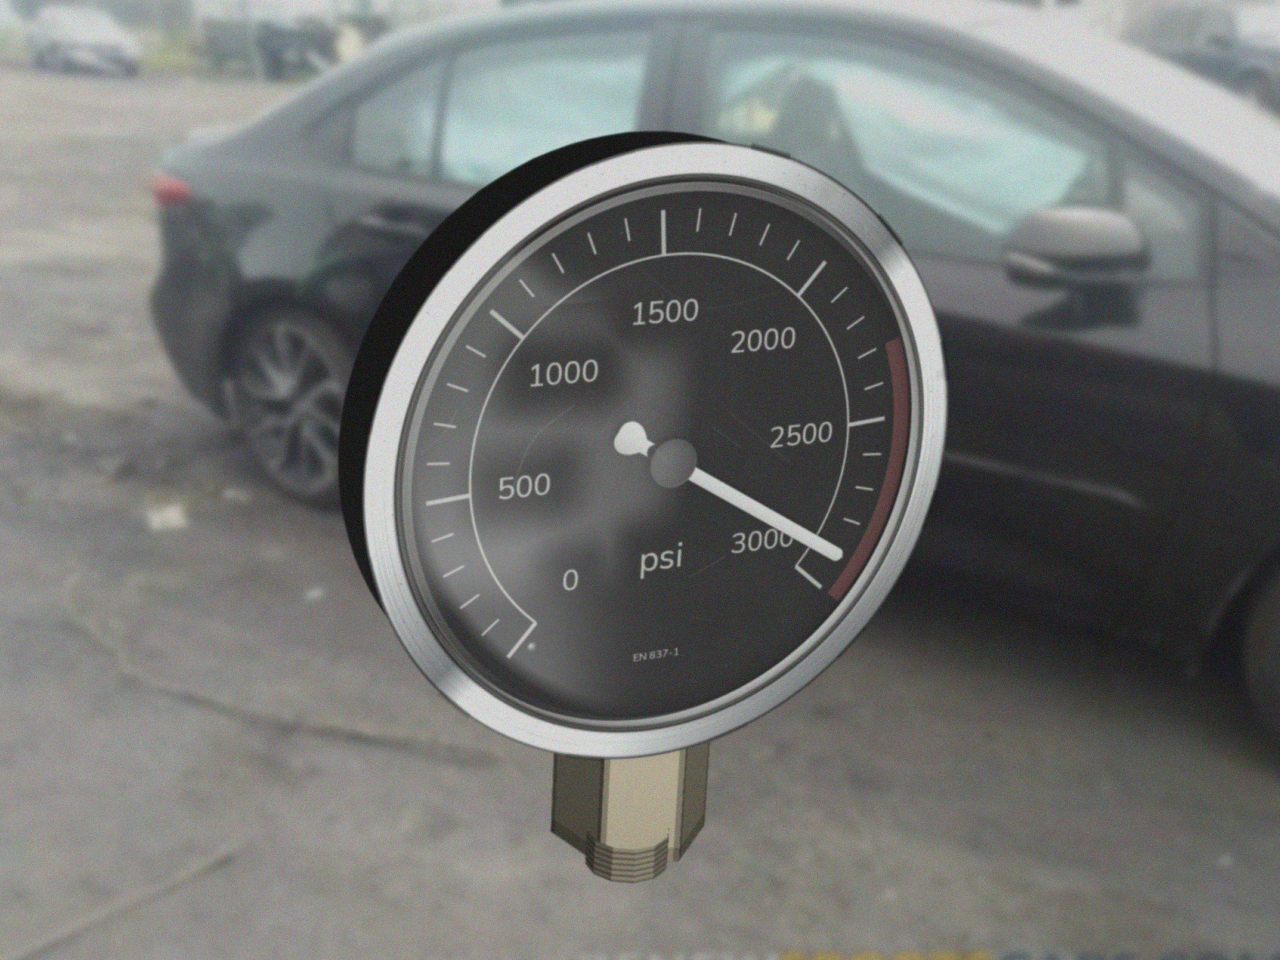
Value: 2900 psi
